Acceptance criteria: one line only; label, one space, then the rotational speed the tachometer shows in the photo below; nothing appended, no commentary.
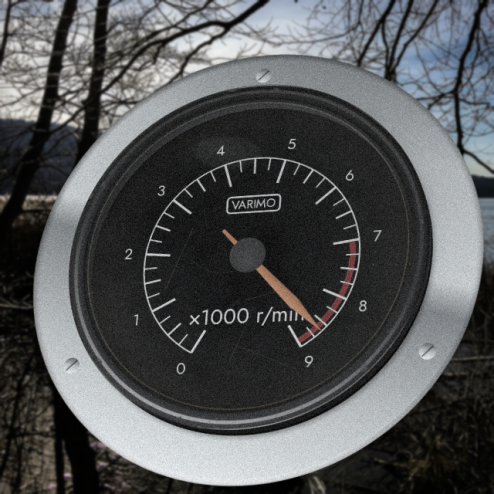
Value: 8625 rpm
